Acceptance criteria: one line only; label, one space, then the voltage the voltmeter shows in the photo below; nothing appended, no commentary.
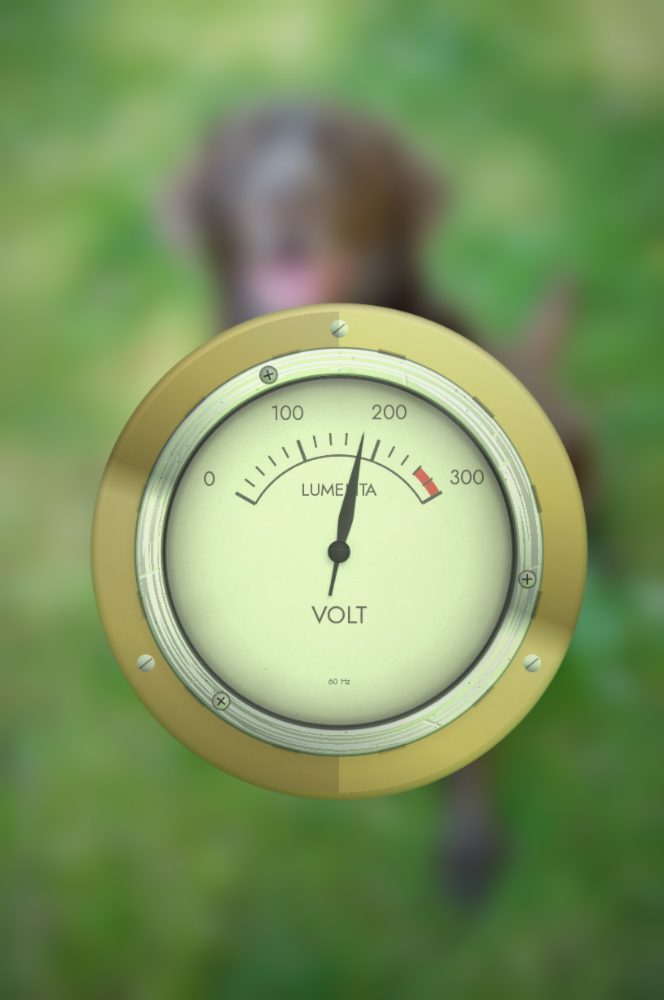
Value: 180 V
